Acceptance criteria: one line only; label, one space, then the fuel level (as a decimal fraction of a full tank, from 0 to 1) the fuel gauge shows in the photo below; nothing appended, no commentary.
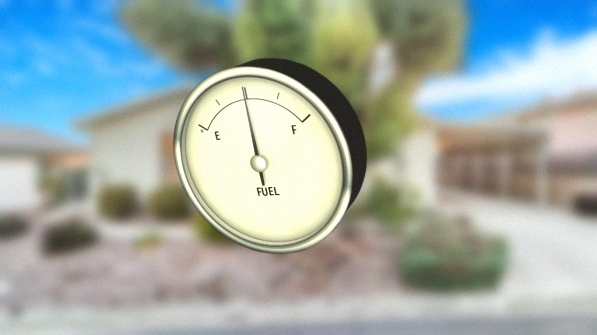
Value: 0.5
